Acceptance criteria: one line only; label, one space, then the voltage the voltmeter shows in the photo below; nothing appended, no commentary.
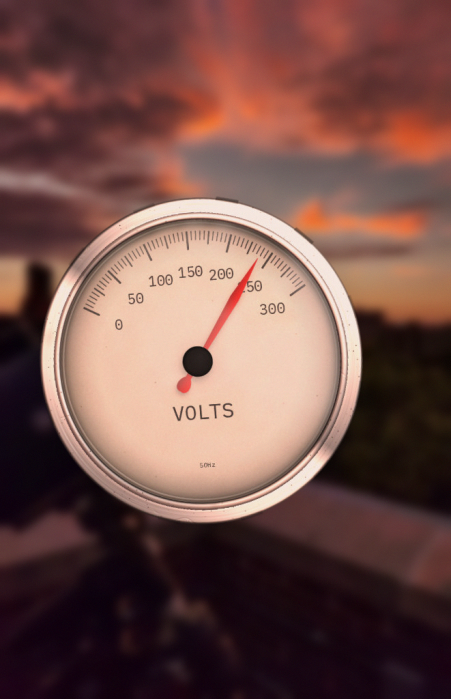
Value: 240 V
